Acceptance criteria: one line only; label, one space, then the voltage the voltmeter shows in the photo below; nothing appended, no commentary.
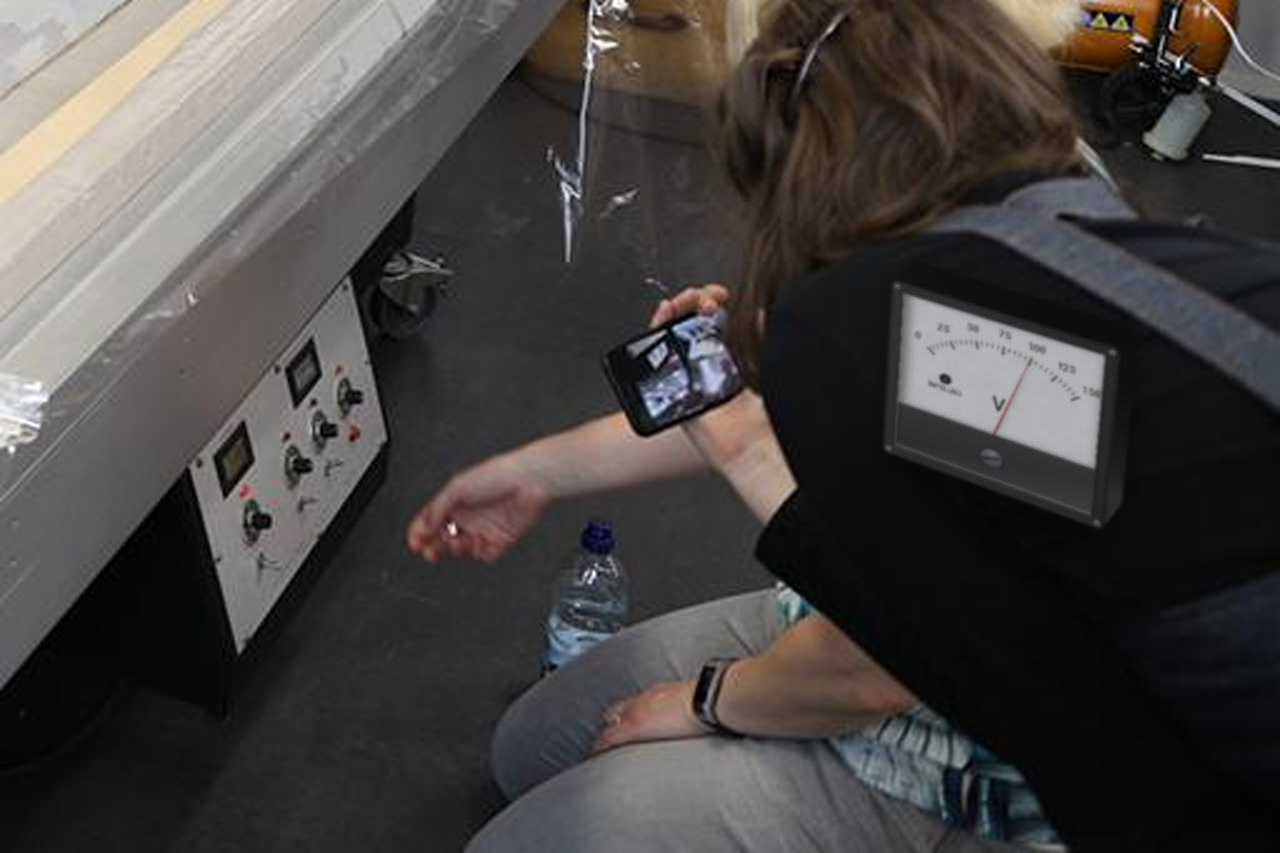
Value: 100 V
